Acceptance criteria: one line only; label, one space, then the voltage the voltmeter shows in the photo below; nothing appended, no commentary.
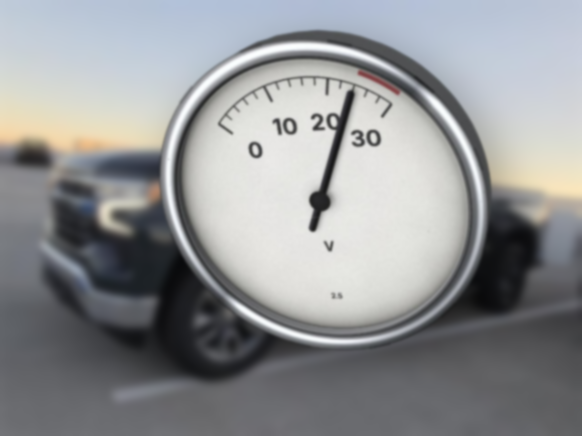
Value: 24 V
